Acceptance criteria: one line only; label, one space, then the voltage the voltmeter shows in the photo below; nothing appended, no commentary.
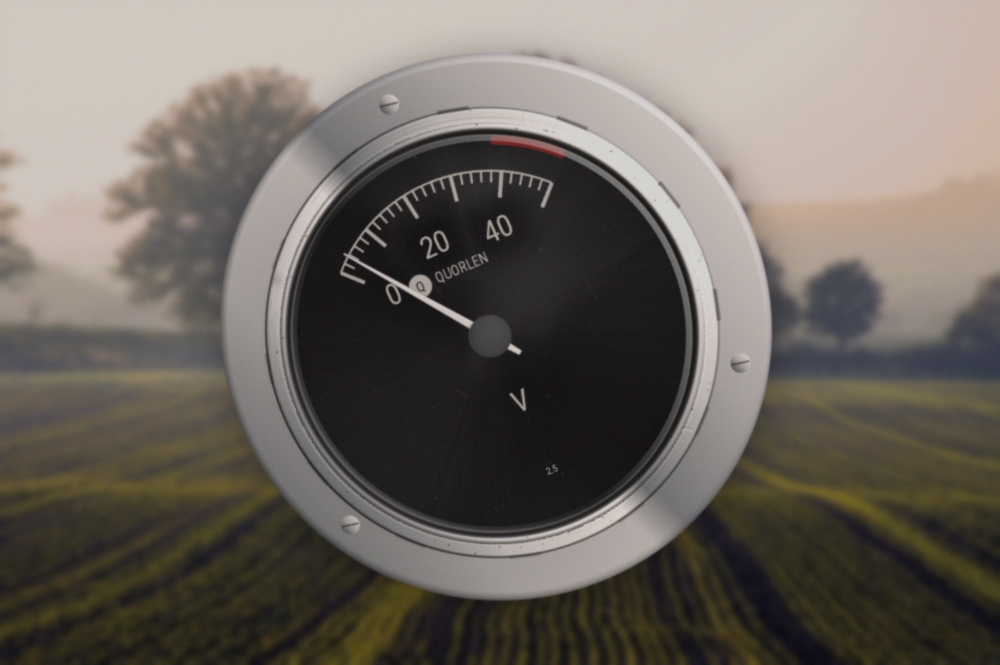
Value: 4 V
